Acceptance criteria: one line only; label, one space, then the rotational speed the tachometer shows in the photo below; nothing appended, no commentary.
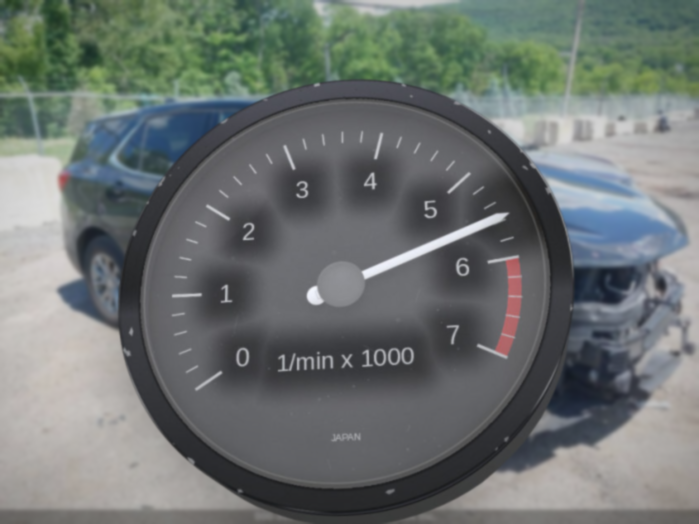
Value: 5600 rpm
